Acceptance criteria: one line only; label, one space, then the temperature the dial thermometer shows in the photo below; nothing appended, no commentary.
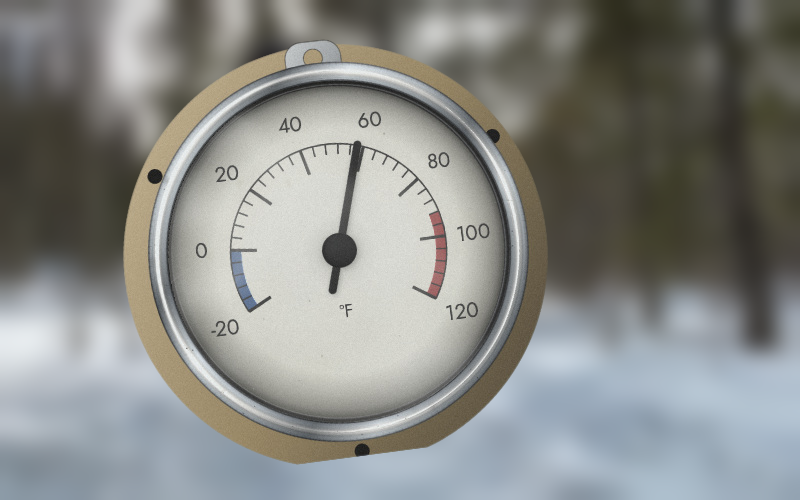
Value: 58 °F
